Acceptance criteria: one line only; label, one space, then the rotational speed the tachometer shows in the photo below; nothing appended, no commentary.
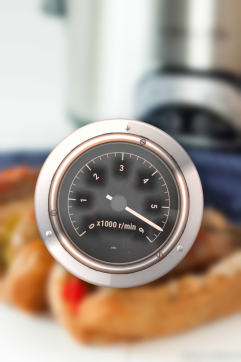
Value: 5600 rpm
